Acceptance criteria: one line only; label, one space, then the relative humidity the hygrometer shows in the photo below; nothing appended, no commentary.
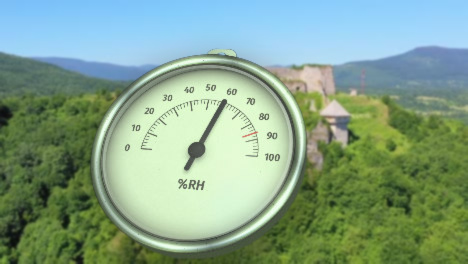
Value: 60 %
